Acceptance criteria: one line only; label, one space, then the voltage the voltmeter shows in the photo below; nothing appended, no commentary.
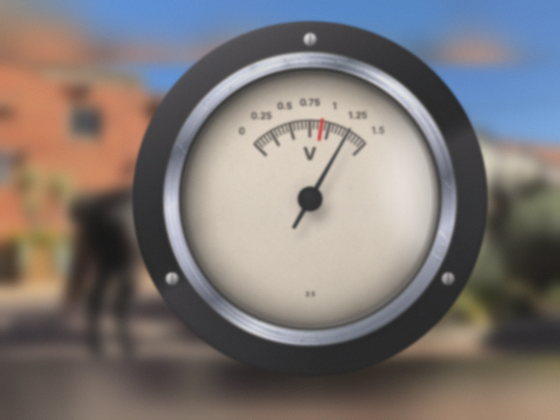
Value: 1.25 V
